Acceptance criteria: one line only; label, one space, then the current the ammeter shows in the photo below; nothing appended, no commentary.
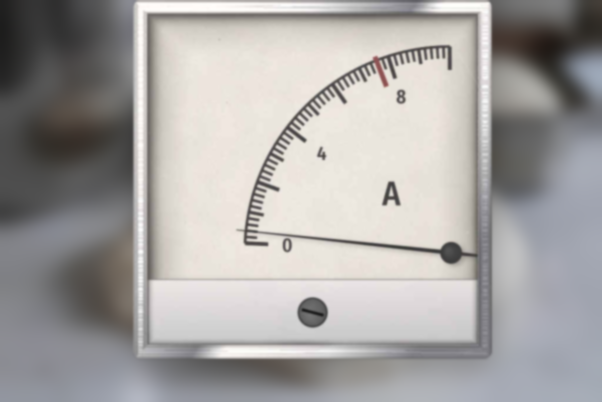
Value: 0.4 A
